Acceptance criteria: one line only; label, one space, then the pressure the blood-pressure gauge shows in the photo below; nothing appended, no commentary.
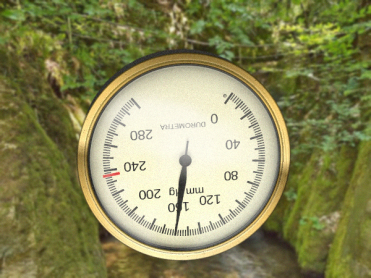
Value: 160 mmHg
